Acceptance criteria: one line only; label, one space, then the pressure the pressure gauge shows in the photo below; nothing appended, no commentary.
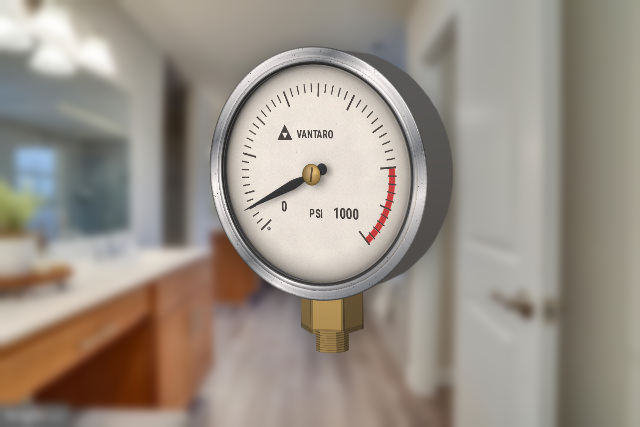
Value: 60 psi
